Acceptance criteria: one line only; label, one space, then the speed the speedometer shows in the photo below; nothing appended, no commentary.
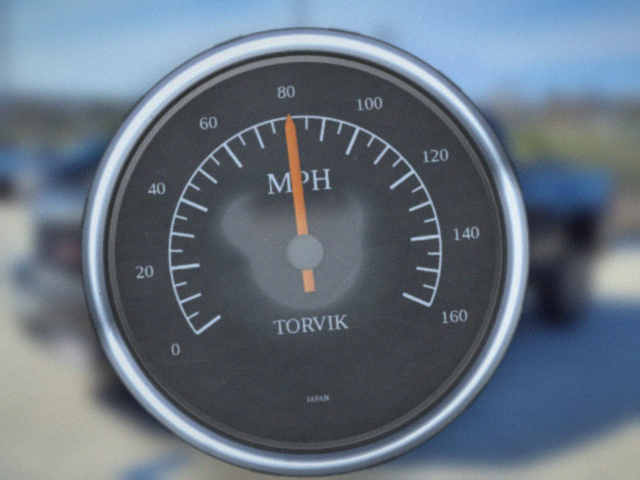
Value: 80 mph
